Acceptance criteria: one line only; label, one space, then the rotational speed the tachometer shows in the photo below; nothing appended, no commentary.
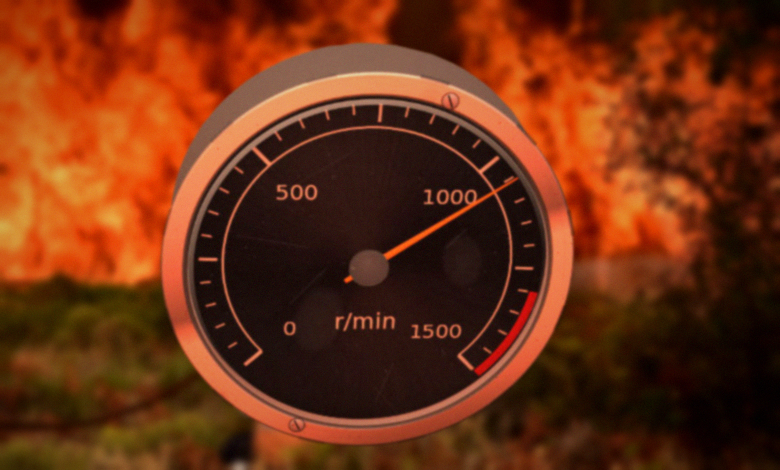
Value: 1050 rpm
